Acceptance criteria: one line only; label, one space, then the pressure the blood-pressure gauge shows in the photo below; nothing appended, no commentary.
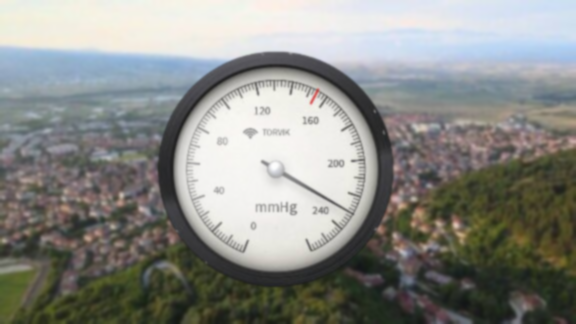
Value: 230 mmHg
